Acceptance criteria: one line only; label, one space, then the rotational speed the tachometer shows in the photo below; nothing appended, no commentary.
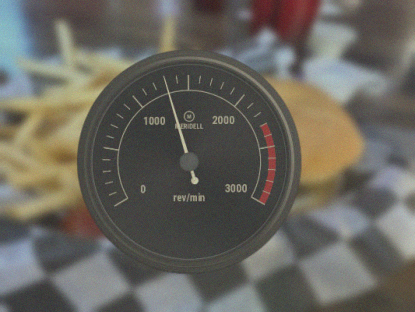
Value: 1300 rpm
